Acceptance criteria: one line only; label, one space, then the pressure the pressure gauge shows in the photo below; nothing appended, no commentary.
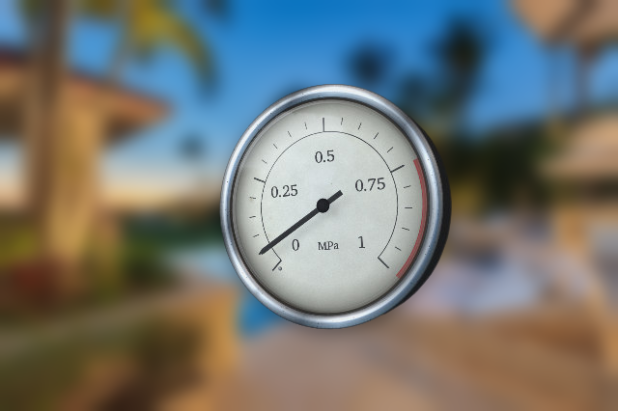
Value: 0.05 MPa
